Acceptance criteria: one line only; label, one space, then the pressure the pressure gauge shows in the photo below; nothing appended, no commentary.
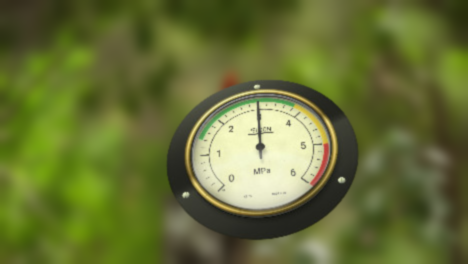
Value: 3 MPa
